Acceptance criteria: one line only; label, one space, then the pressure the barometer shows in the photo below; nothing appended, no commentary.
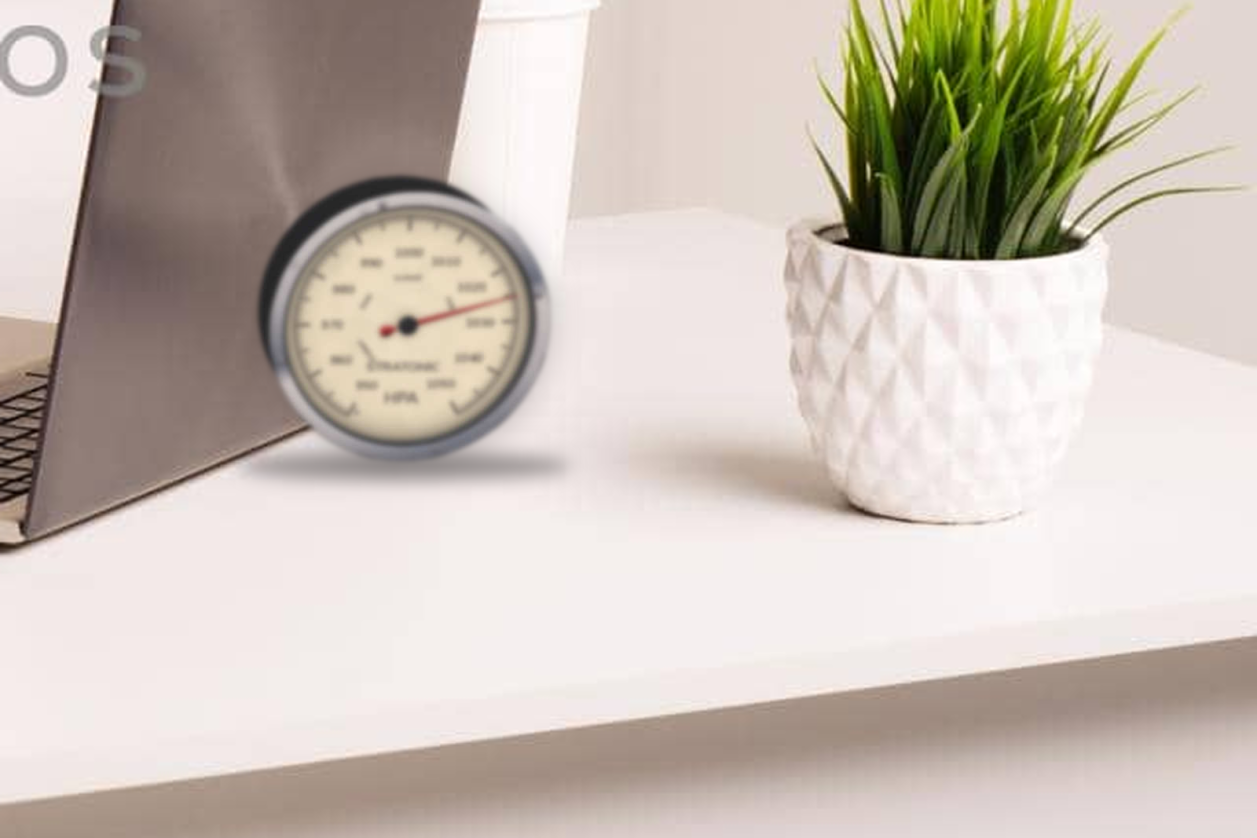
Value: 1025 hPa
